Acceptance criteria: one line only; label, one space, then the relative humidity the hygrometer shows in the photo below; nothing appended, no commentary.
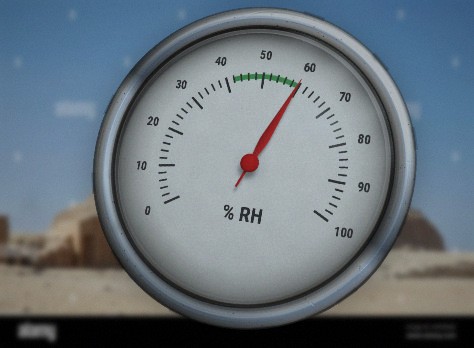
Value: 60 %
